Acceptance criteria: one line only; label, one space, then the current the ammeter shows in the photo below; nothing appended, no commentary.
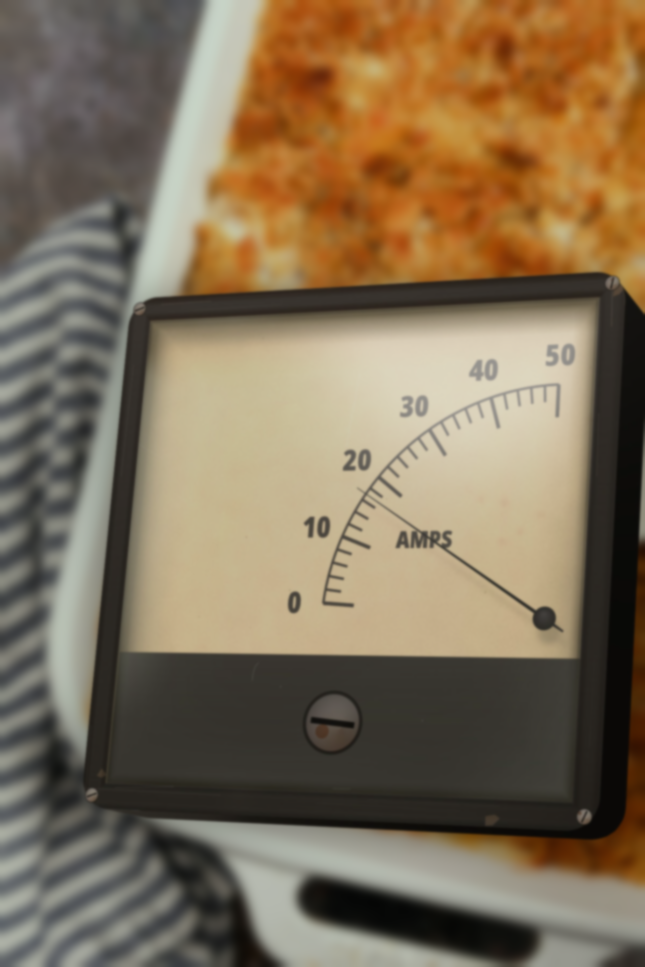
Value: 17 A
